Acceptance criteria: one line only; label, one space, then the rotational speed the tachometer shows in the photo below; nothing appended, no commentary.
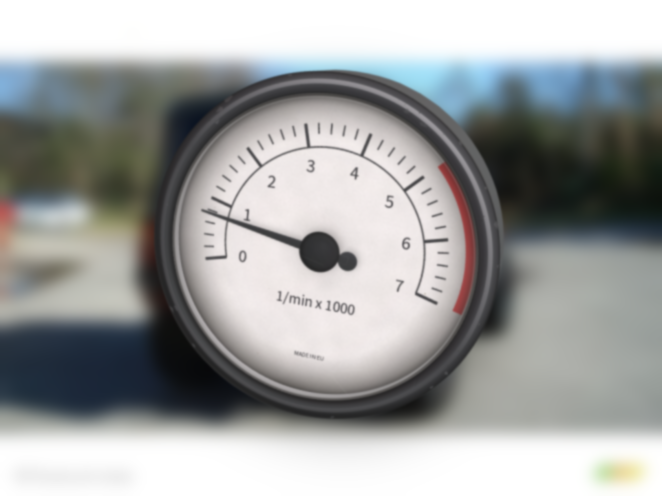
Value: 800 rpm
